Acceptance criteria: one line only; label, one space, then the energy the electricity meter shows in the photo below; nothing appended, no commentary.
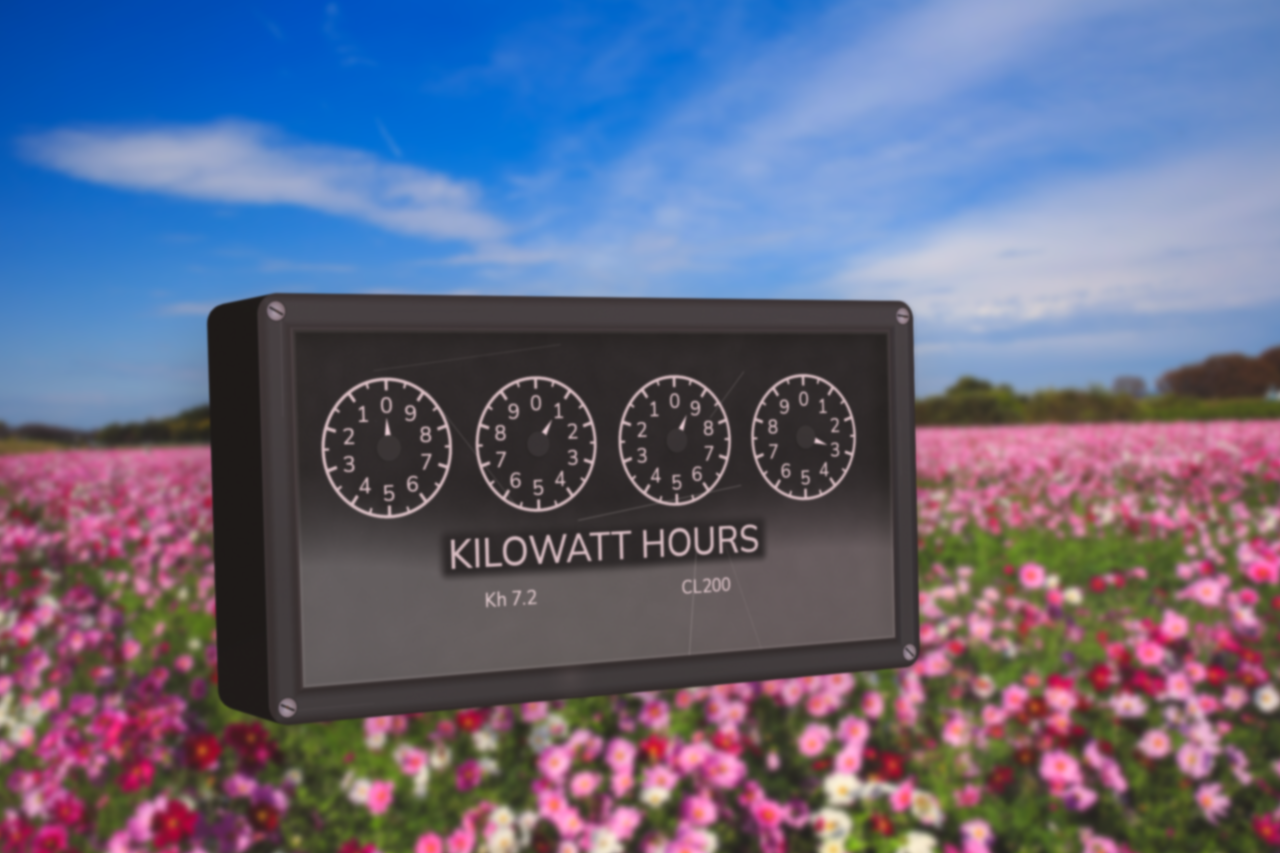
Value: 93 kWh
